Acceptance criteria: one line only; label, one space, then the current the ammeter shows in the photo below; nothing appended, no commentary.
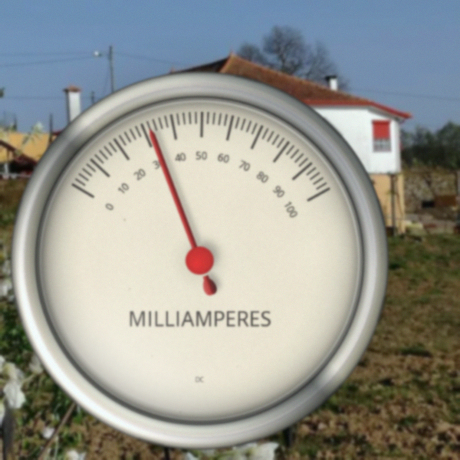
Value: 32 mA
